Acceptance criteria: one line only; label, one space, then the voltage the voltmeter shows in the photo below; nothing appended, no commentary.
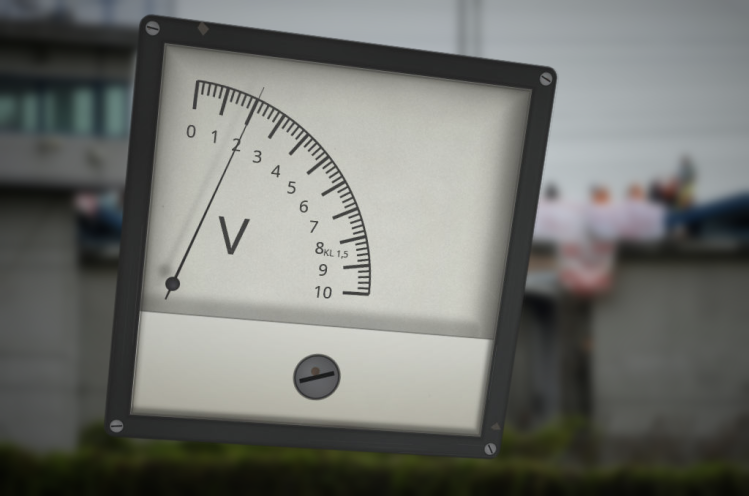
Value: 2 V
